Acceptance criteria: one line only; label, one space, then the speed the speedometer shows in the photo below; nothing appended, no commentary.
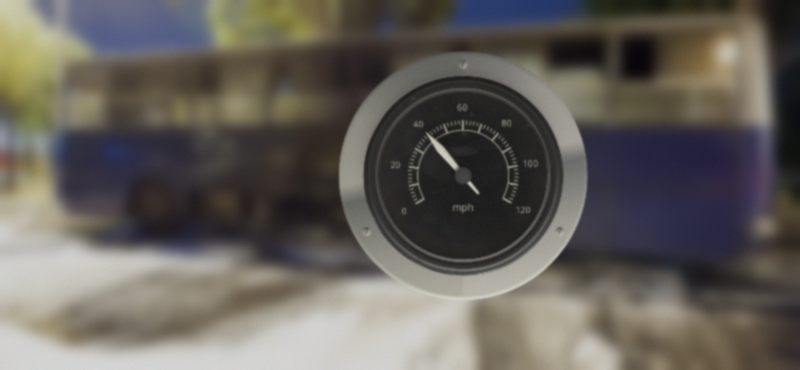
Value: 40 mph
